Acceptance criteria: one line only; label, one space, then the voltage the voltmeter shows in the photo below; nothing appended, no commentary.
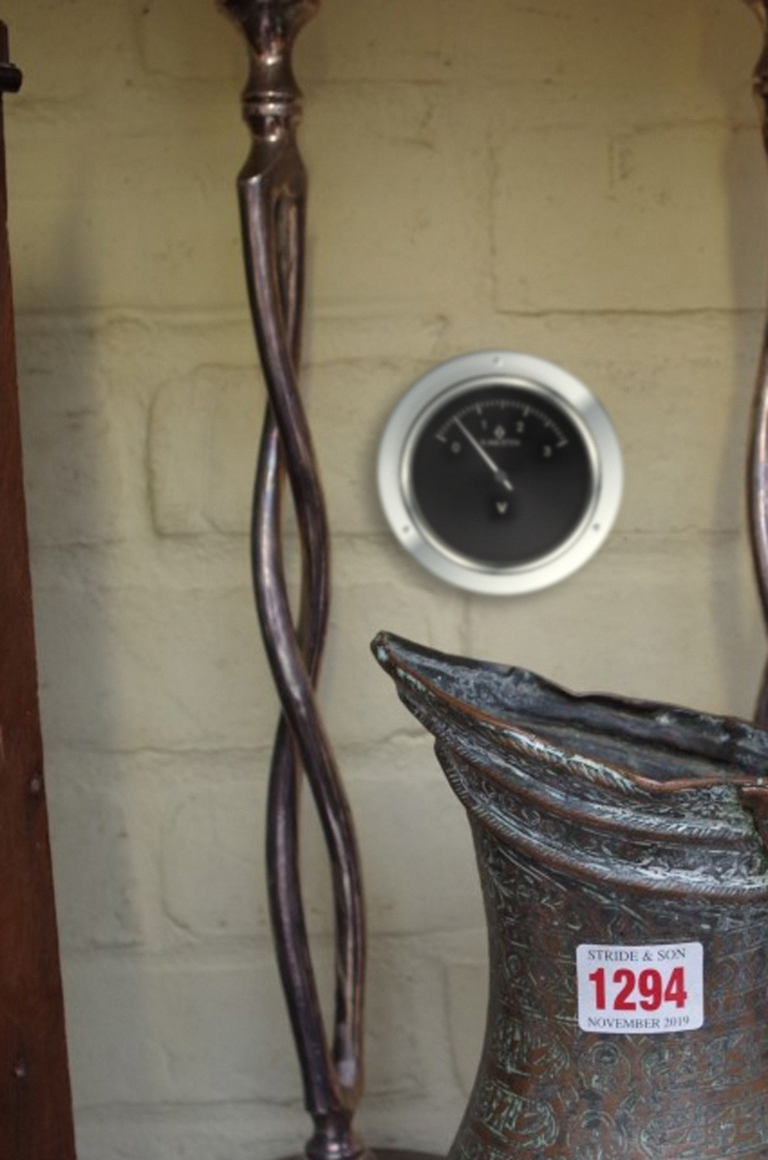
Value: 0.5 V
